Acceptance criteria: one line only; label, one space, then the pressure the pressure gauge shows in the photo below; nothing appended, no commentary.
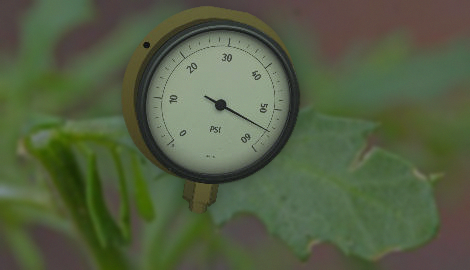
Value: 55 psi
